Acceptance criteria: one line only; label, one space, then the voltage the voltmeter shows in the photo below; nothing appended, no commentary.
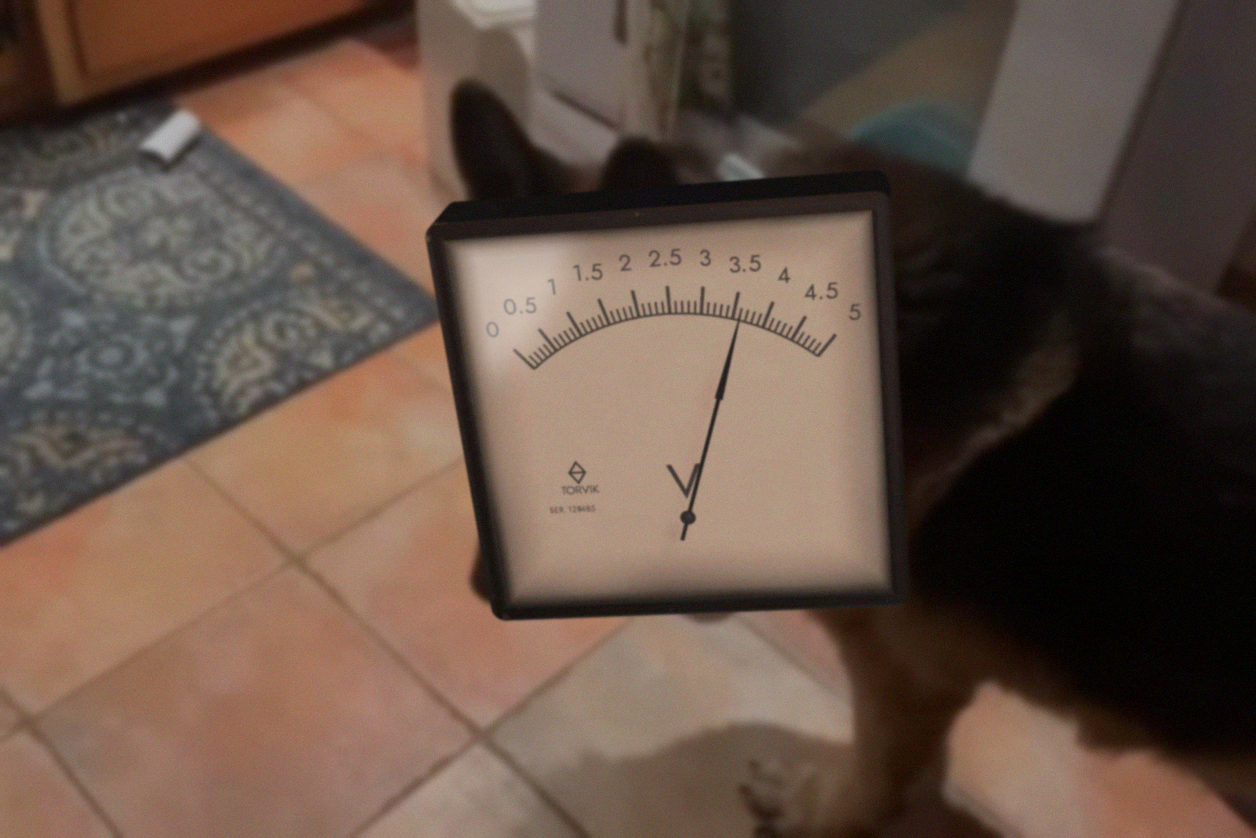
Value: 3.6 V
